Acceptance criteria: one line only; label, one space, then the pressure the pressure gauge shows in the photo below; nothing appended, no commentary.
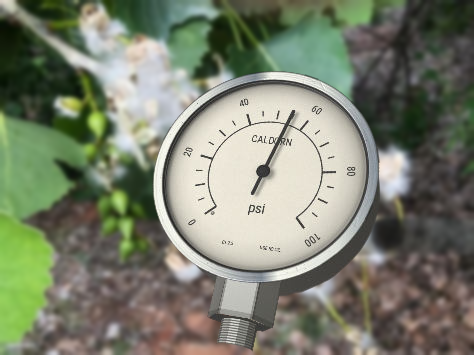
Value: 55 psi
